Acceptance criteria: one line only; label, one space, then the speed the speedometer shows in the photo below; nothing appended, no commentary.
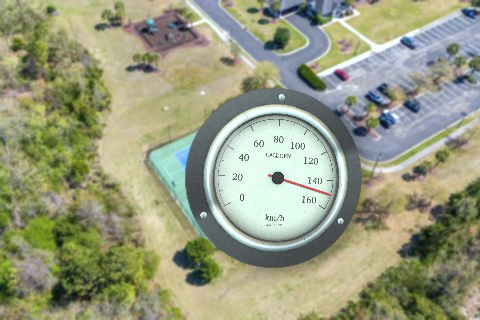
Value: 150 km/h
